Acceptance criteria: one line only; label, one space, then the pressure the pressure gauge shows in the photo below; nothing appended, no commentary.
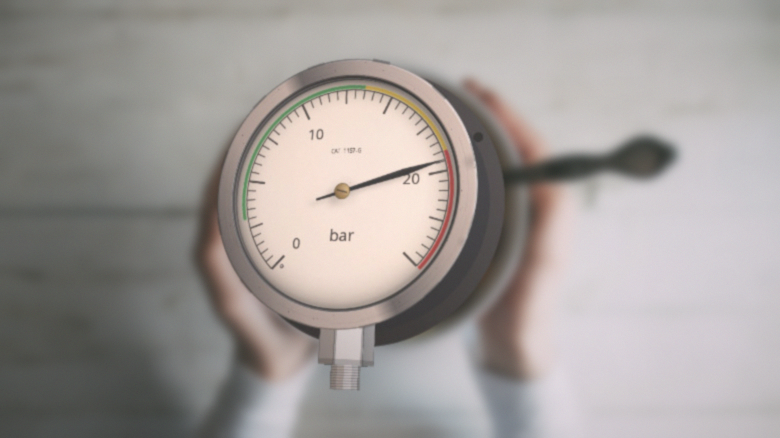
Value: 19.5 bar
